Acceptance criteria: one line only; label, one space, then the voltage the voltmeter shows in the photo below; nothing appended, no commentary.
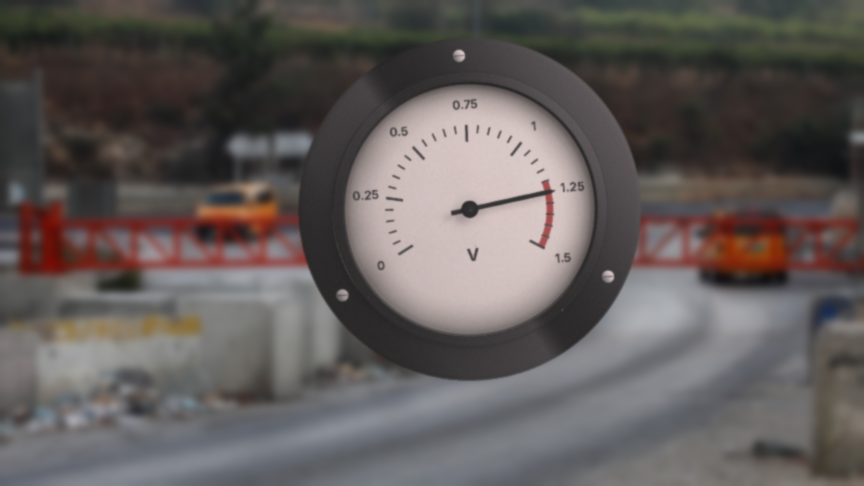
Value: 1.25 V
